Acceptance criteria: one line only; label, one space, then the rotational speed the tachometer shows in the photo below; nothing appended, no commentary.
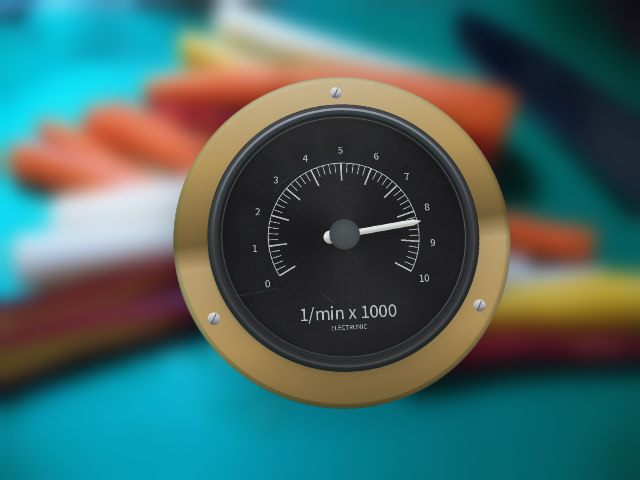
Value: 8400 rpm
